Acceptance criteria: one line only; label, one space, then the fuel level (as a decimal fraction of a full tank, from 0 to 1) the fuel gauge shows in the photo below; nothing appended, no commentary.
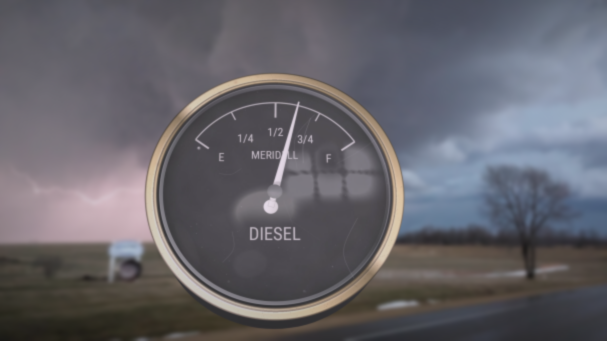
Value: 0.625
